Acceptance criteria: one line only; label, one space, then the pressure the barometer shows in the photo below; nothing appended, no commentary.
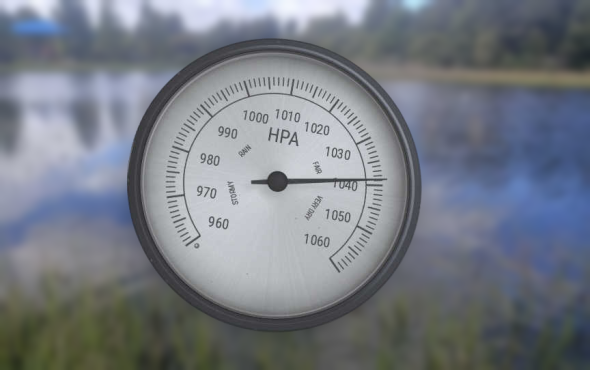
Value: 1039 hPa
